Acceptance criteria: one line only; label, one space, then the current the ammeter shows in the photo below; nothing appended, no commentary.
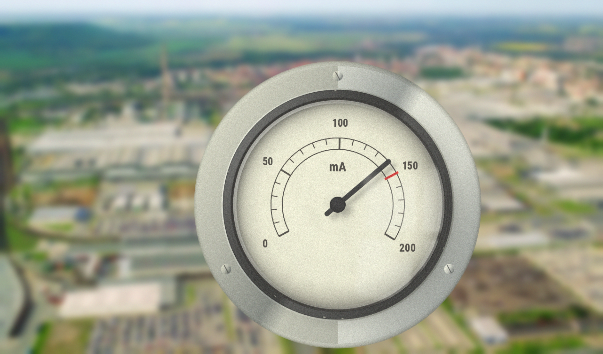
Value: 140 mA
